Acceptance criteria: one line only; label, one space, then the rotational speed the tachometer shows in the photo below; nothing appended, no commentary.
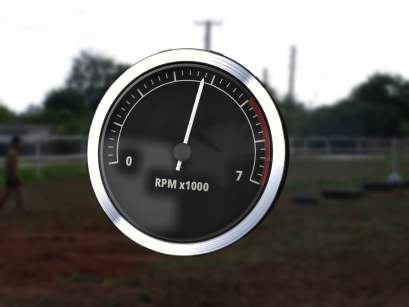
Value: 3800 rpm
